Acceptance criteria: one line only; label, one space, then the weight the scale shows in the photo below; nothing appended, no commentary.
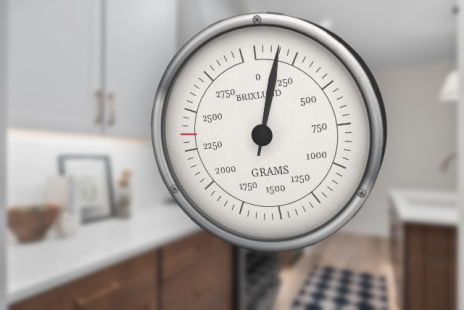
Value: 150 g
